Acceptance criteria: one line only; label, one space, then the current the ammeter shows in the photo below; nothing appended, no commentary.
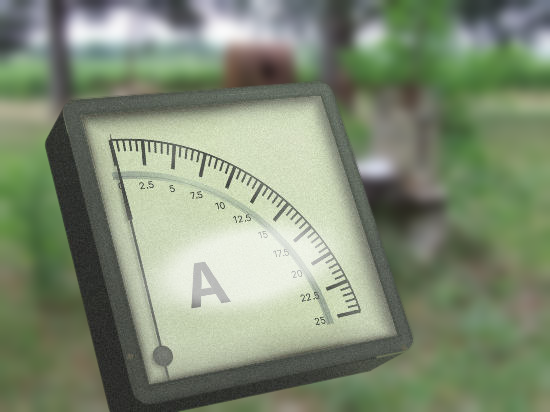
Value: 0 A
